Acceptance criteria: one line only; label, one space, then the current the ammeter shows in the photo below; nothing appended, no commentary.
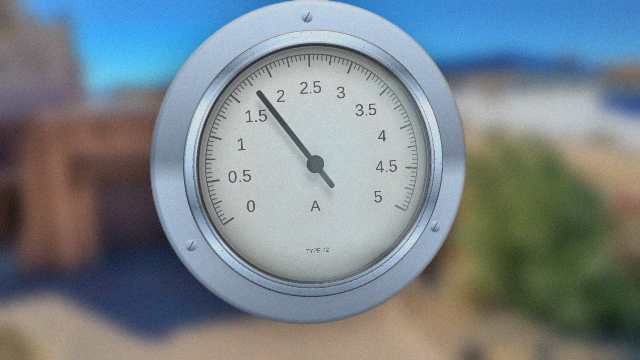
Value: 1.75 A
